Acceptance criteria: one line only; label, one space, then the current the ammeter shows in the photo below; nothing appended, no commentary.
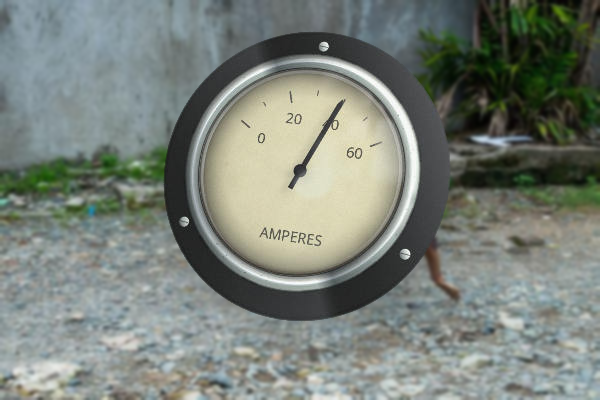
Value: 40 A
